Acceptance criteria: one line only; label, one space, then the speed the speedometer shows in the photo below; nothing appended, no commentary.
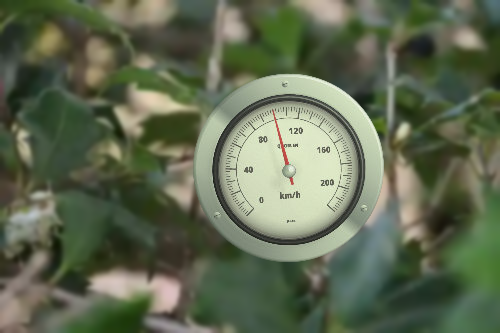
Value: 100 km/h
